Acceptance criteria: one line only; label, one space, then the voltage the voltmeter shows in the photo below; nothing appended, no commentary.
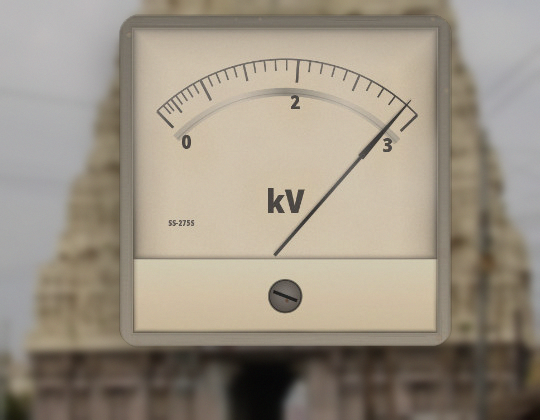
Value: 2.9 kV
